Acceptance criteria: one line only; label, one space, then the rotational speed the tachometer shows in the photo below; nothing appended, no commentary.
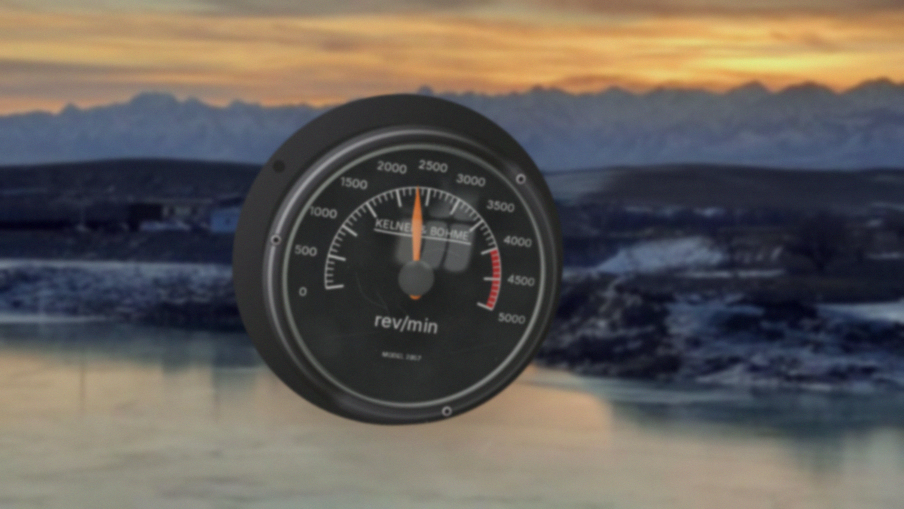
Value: 2300 rpm
